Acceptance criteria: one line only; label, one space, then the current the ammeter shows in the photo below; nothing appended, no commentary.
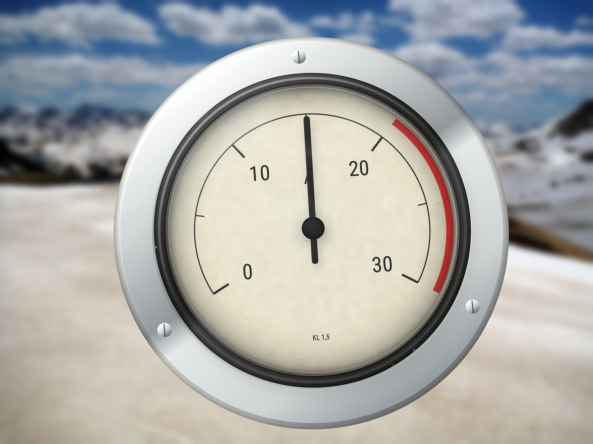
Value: 15 A
